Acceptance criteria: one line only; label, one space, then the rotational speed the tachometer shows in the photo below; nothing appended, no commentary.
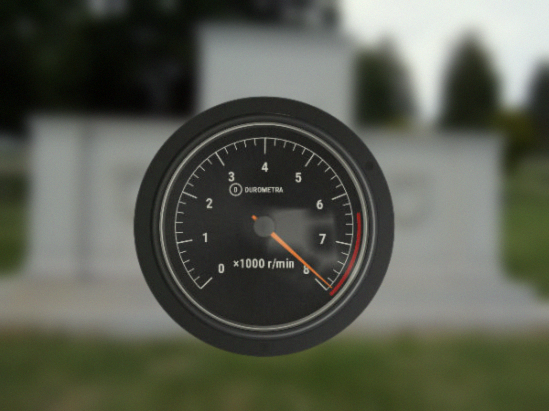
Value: 7900 rpm
